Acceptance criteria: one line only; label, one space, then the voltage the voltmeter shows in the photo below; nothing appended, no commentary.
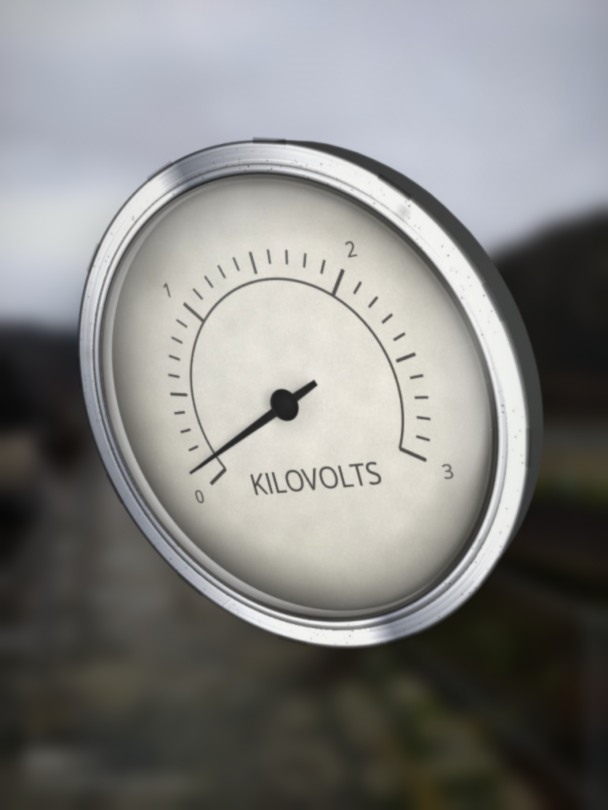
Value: 0.1 kV
